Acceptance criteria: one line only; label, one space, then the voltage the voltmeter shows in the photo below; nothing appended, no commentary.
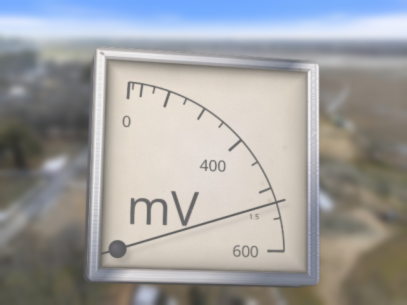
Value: 525 mV
